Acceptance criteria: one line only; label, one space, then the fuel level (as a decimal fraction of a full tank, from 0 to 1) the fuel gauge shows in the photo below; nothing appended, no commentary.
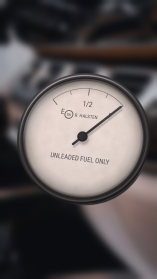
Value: 1
